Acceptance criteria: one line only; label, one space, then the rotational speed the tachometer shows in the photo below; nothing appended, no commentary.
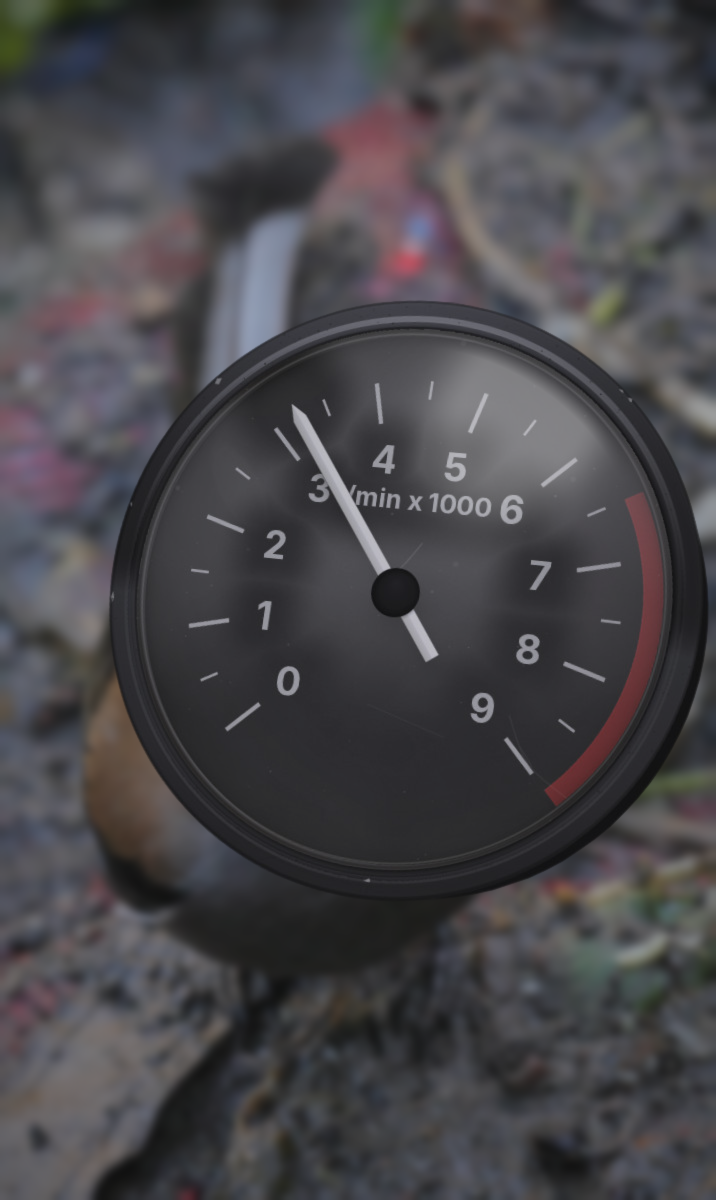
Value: 3250 rpm
